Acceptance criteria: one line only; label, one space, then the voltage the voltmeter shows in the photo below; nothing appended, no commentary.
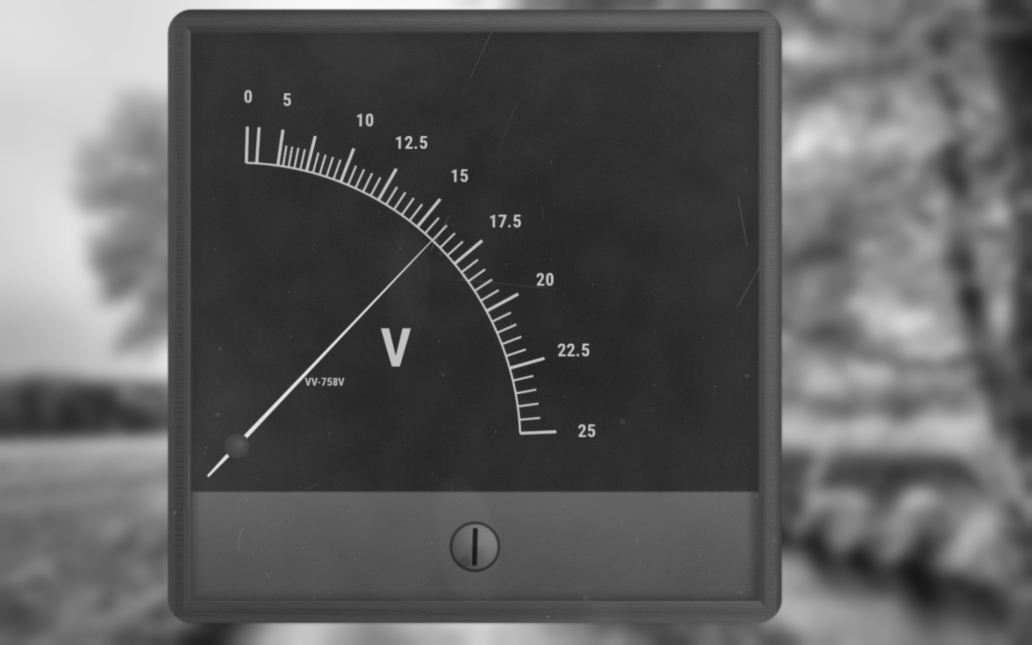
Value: 16 V
